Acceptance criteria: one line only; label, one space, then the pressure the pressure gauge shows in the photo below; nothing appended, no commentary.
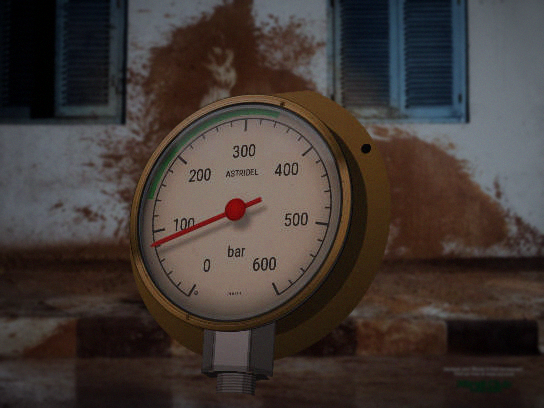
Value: 80 bar
